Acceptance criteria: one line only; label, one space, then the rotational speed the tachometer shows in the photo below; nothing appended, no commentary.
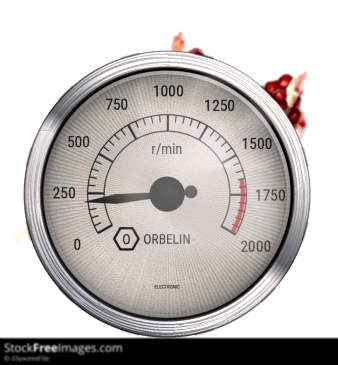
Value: 200 rpm
